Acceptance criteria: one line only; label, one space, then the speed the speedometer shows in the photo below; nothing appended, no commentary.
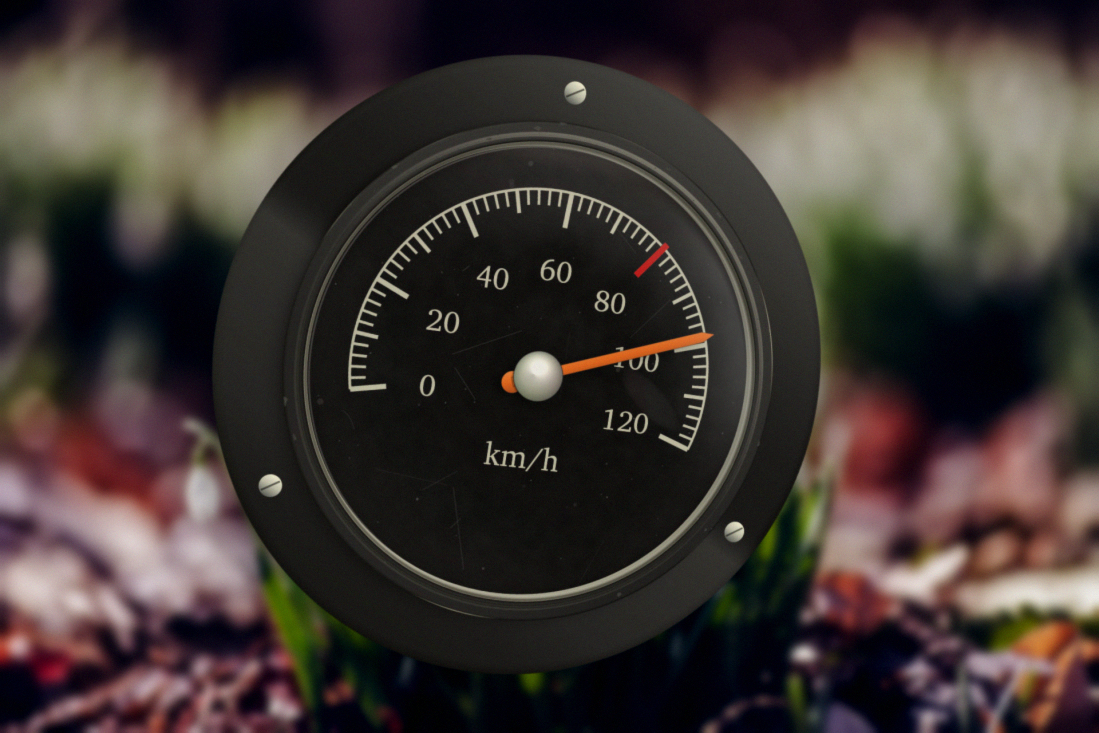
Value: 98 km/h
